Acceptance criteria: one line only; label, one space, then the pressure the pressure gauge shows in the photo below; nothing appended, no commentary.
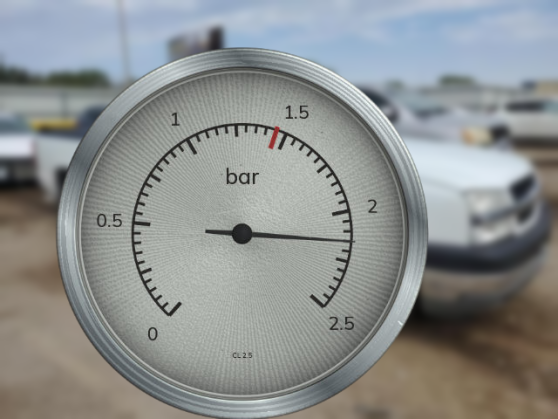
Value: 2.15 bar
